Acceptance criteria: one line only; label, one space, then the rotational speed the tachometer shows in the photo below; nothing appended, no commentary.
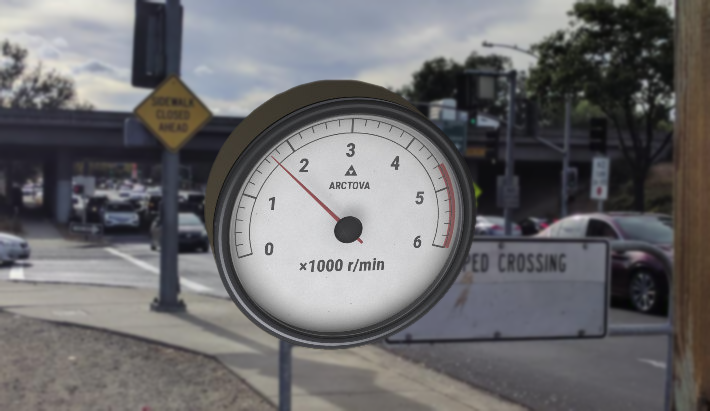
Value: 1700 rpm
